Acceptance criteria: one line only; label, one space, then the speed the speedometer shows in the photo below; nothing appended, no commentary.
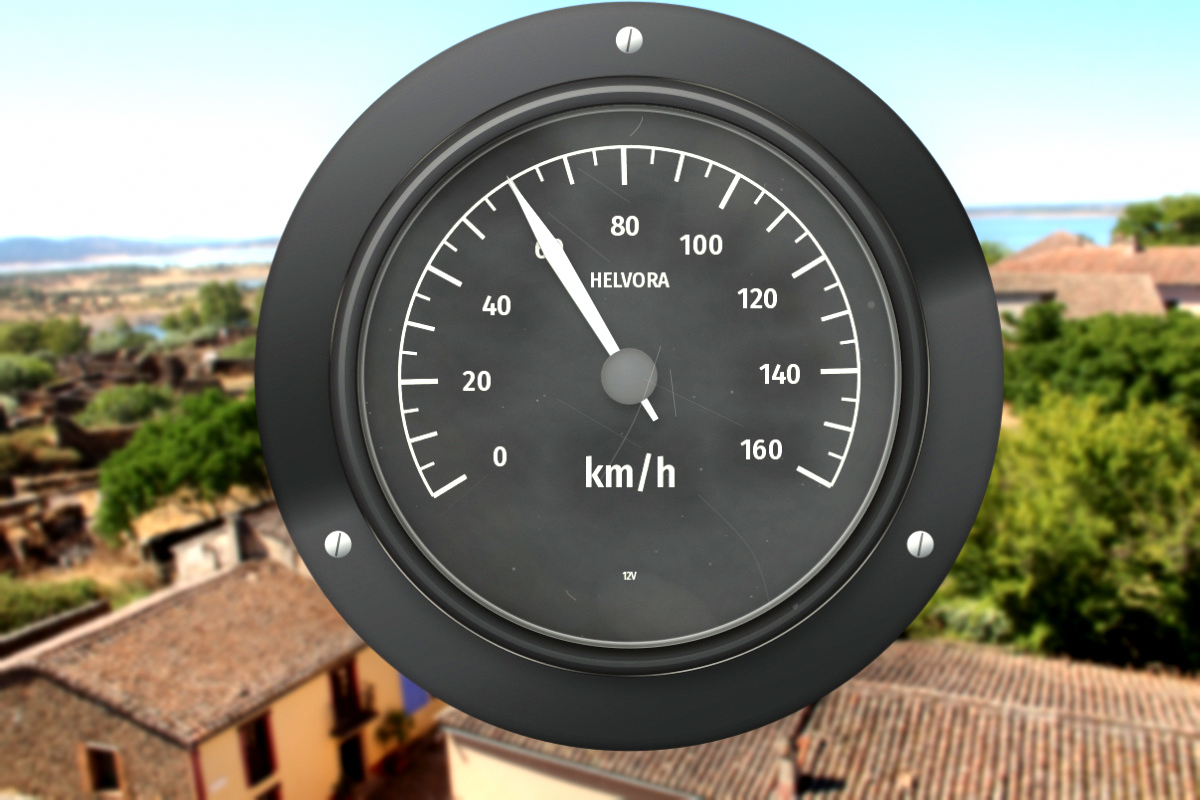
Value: 60 km/h
